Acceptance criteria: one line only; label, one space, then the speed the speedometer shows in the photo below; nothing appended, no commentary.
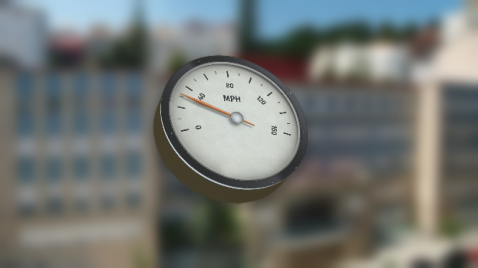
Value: 30 mph
